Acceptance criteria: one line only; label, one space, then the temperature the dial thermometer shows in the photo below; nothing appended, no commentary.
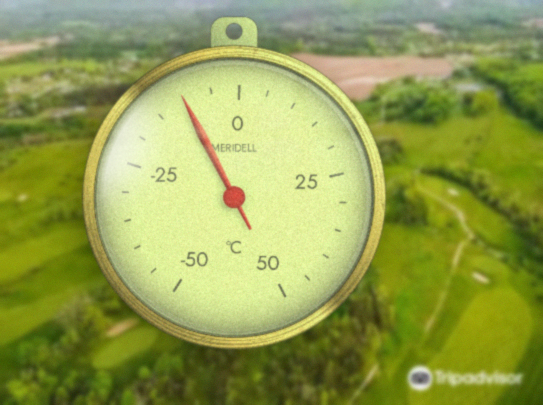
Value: -10 °C
